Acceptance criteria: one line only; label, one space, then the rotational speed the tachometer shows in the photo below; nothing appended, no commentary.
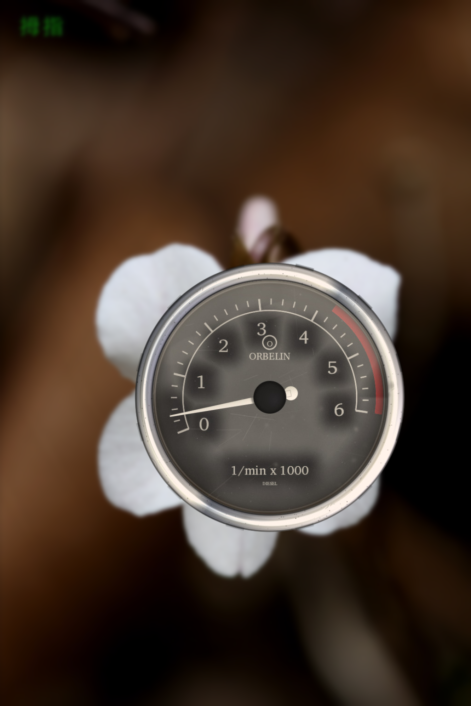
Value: 300 rpm
